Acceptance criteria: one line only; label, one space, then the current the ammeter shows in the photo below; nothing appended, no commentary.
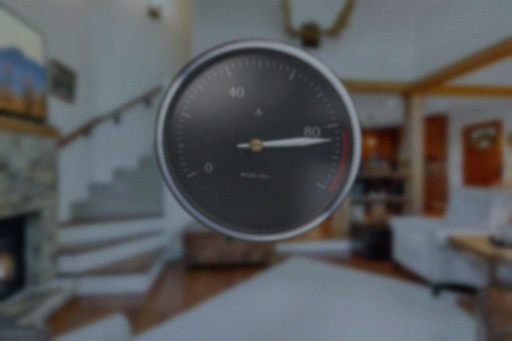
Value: 84 A
